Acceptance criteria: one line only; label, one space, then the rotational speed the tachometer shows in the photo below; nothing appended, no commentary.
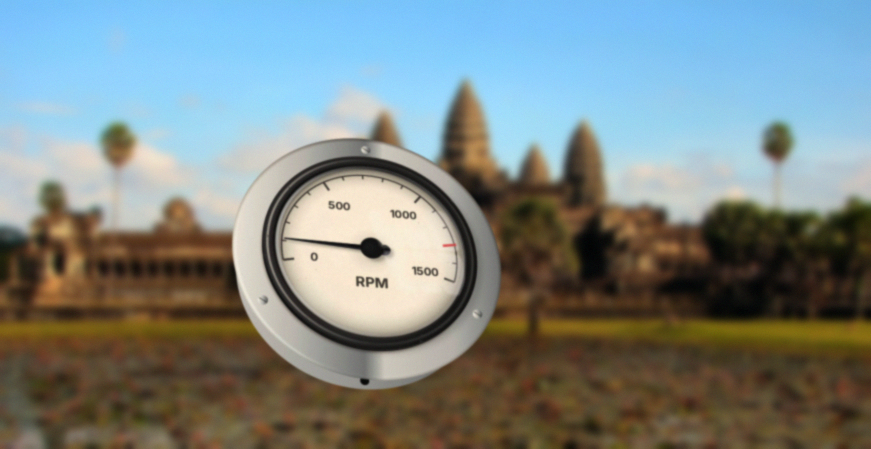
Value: 100 rpm
